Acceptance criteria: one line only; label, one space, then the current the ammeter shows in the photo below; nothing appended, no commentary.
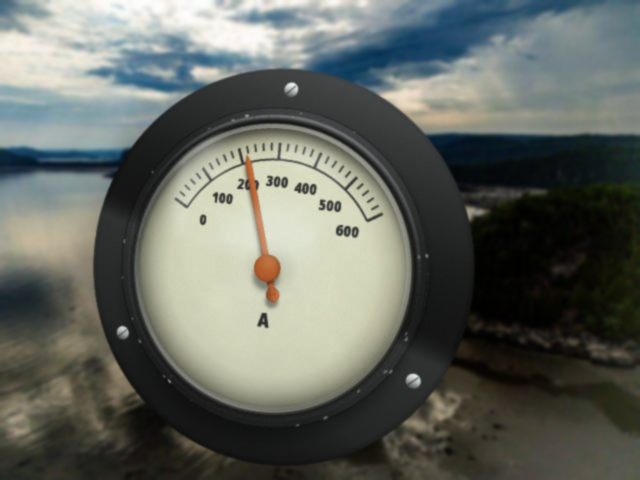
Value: 220 A
